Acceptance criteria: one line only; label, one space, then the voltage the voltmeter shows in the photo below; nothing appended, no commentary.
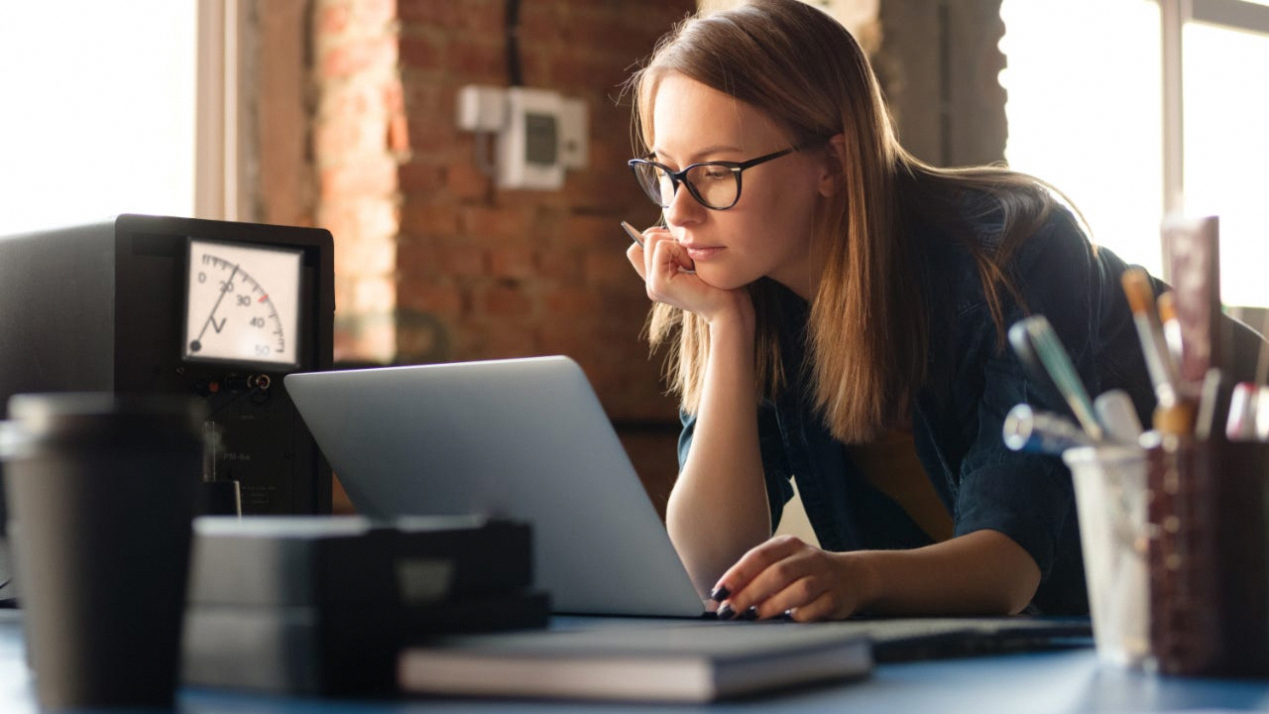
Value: 20 V
